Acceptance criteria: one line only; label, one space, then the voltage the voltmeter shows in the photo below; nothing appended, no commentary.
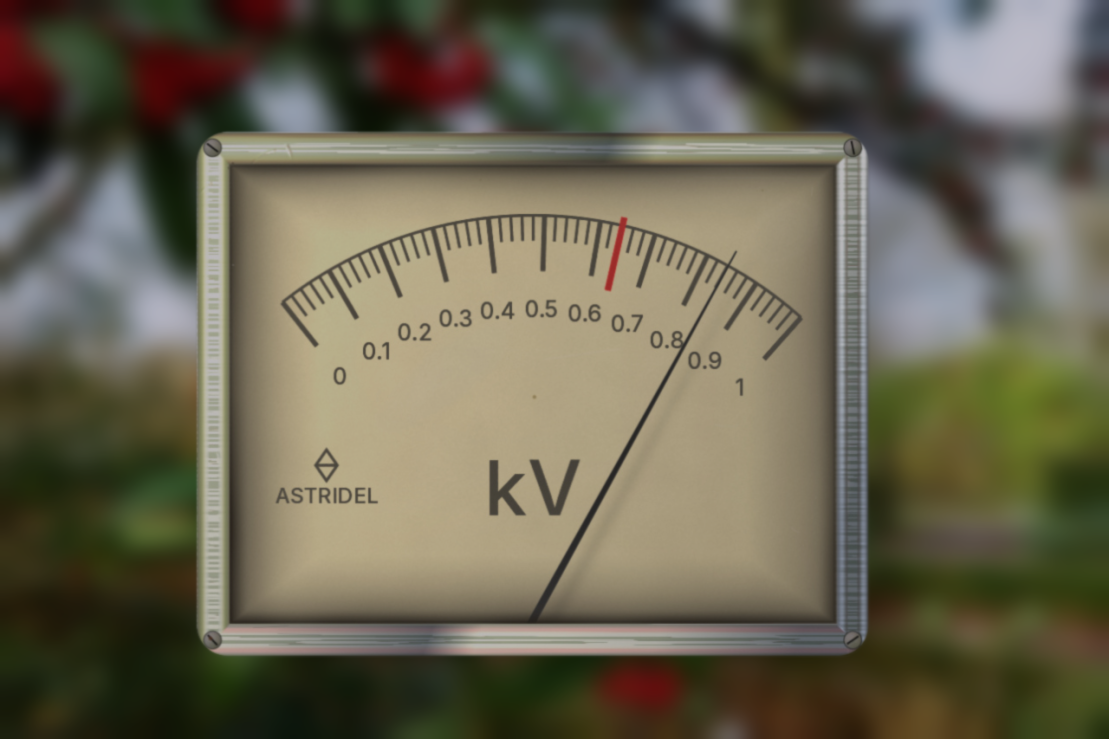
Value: 0.84 kV
